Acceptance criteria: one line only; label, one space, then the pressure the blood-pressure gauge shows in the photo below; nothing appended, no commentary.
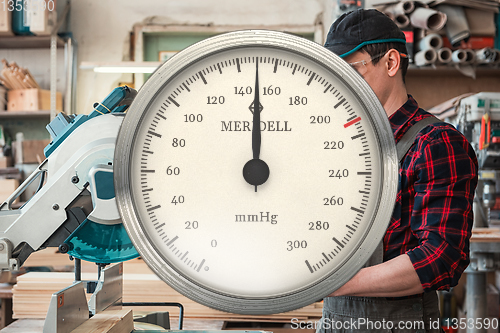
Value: 150 mmHg
